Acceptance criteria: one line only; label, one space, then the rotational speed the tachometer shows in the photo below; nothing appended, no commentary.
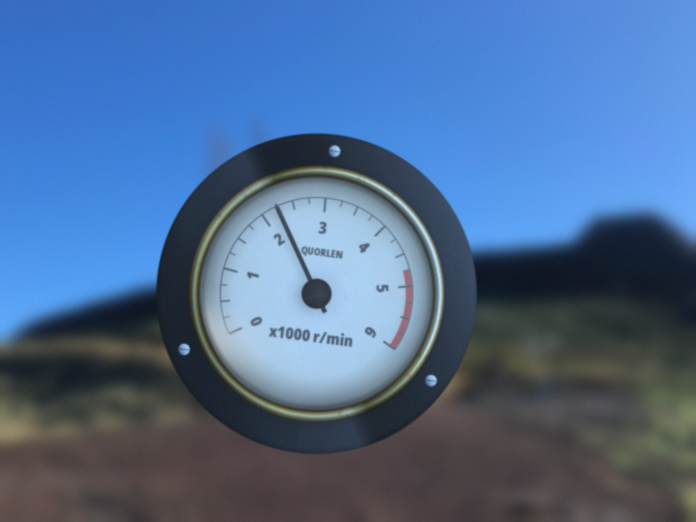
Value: 2250 rpm
